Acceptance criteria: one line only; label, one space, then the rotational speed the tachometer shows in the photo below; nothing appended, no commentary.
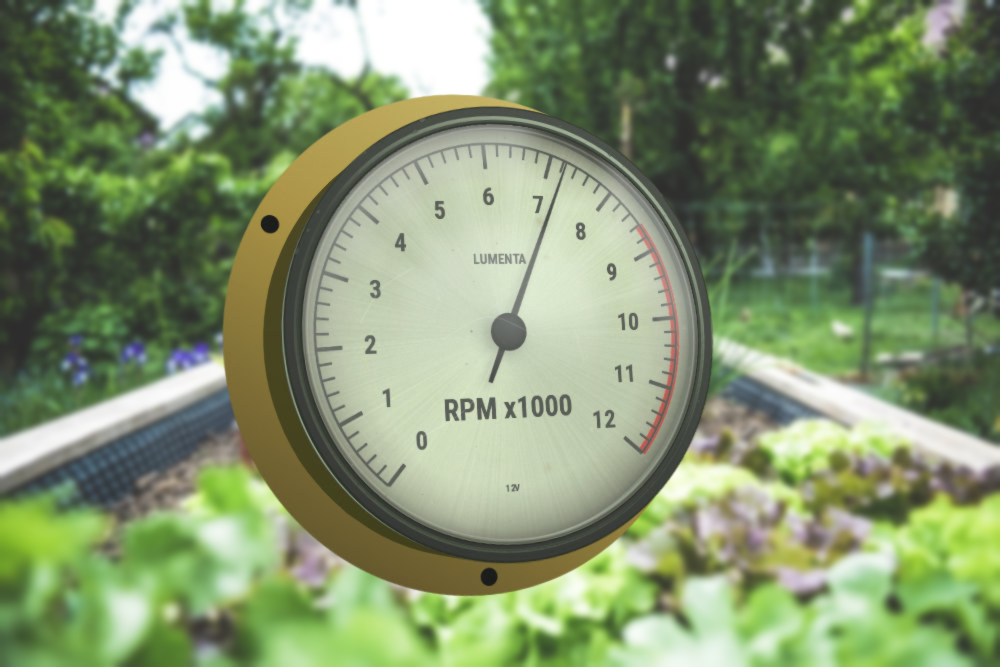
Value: 7200 rpm
